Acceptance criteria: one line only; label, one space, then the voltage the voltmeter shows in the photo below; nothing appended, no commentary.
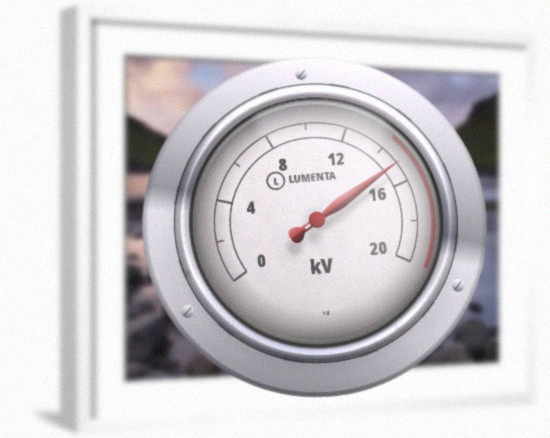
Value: 15 kV
